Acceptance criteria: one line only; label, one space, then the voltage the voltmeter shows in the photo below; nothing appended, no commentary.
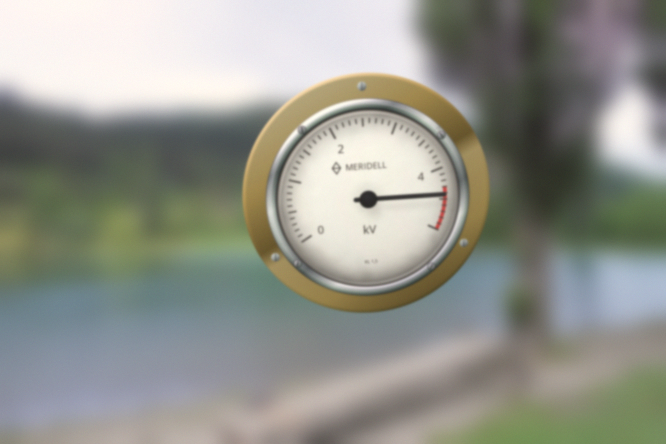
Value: 4.4 kV
